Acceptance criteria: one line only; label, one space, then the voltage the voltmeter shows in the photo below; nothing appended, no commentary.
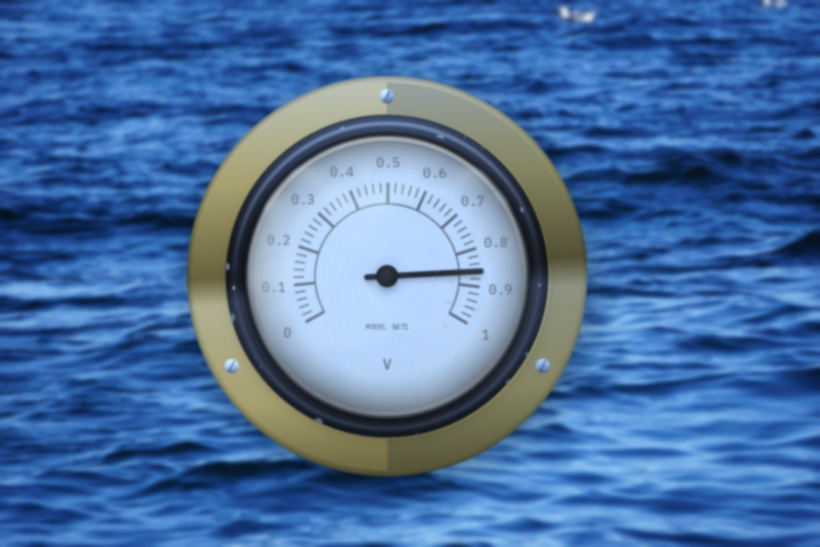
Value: 0.86 V
